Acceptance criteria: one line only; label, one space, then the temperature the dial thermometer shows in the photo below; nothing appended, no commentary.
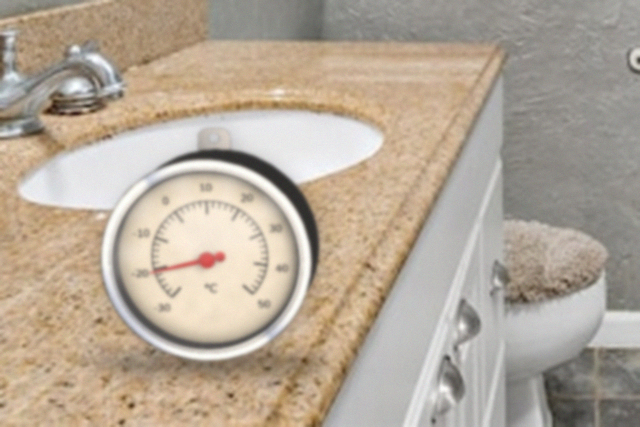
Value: -20 °C
